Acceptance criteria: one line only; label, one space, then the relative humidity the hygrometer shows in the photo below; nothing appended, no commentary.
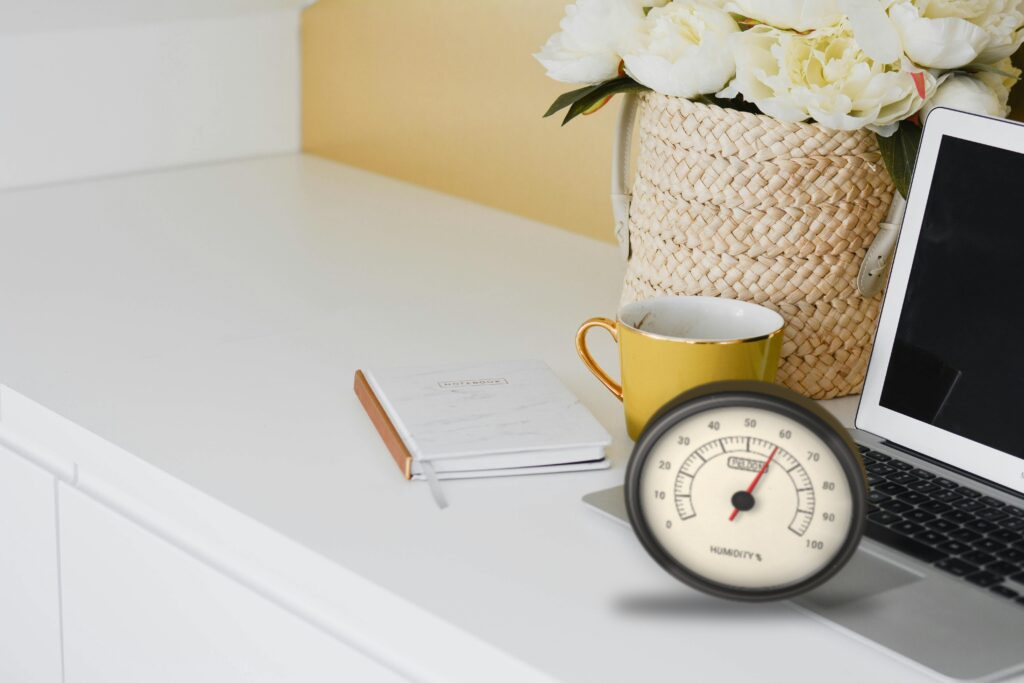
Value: 60 %
